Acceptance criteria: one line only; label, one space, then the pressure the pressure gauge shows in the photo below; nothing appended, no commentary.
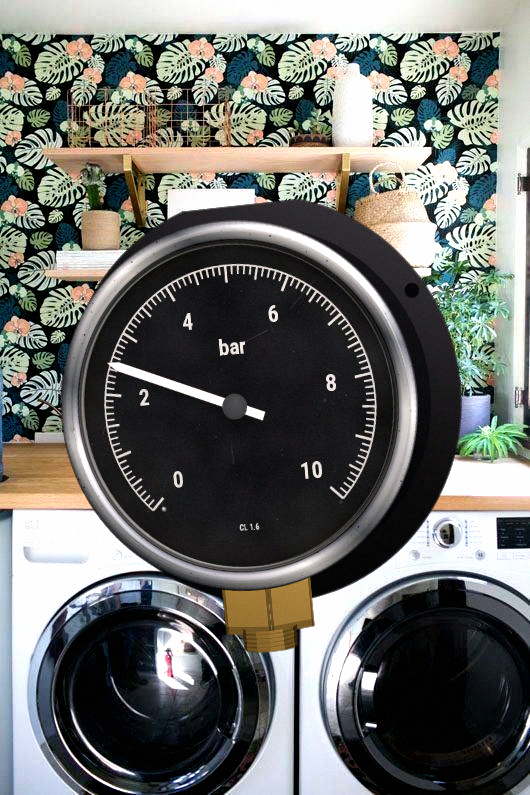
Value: 2.5 bar
